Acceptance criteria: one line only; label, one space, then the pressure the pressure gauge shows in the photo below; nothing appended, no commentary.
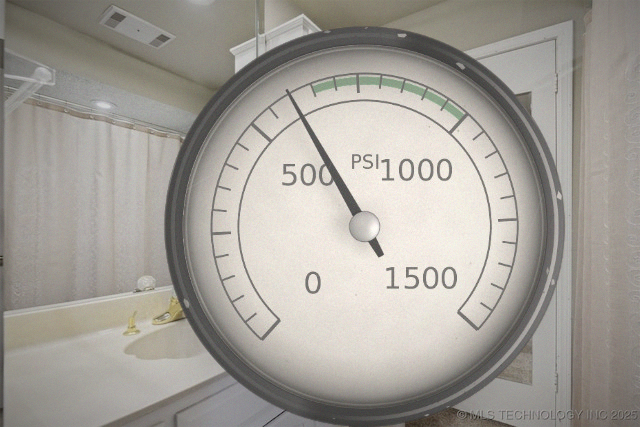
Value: 600 psi
